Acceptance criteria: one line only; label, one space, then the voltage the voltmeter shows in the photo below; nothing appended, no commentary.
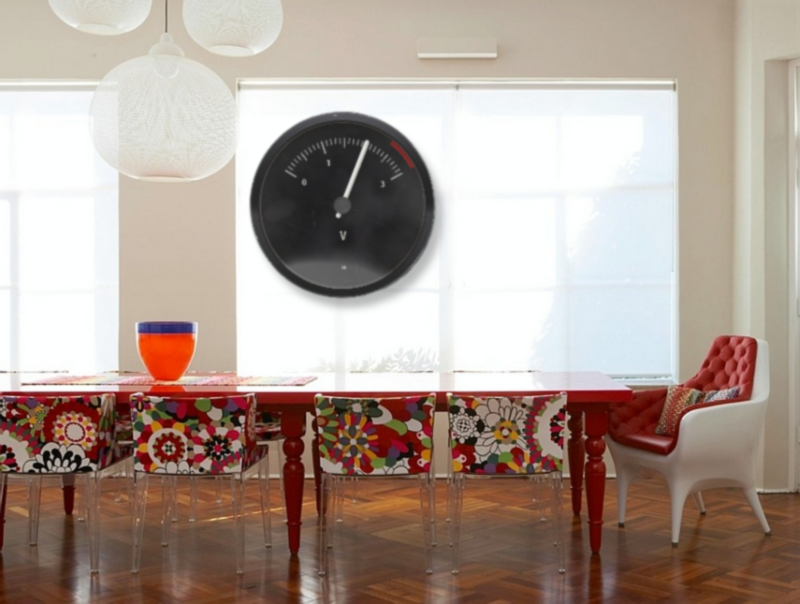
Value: 2 V
